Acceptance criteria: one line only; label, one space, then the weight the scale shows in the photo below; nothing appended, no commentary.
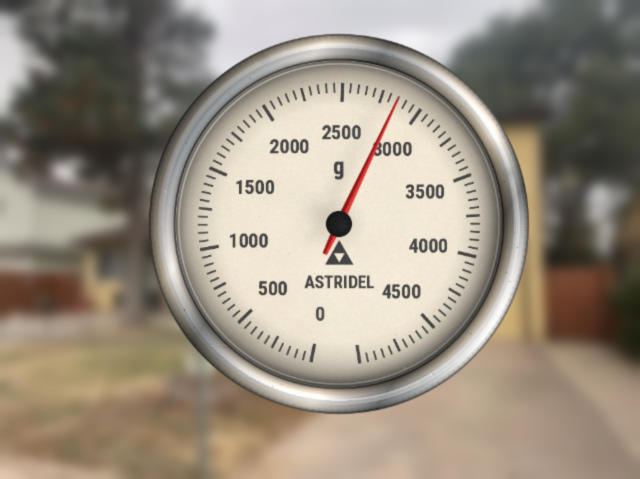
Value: 2850 g
